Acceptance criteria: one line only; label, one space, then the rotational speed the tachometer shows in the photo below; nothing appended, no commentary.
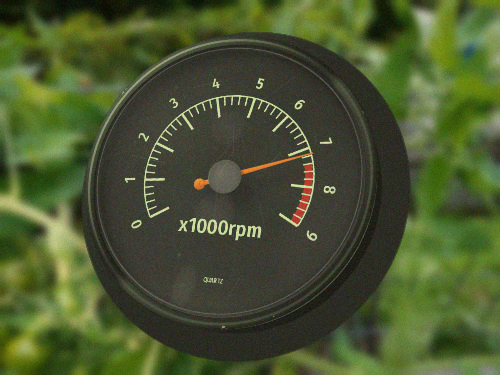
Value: 7200 rpm
